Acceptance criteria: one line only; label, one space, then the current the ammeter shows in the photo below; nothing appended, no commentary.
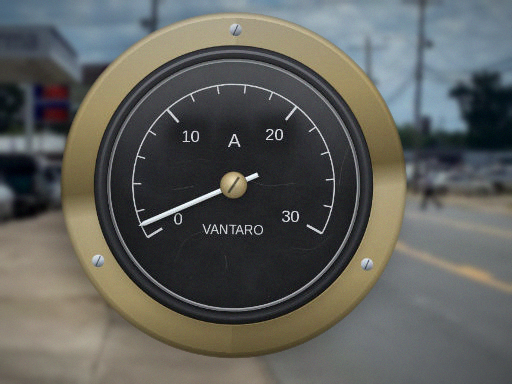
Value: 1 A
